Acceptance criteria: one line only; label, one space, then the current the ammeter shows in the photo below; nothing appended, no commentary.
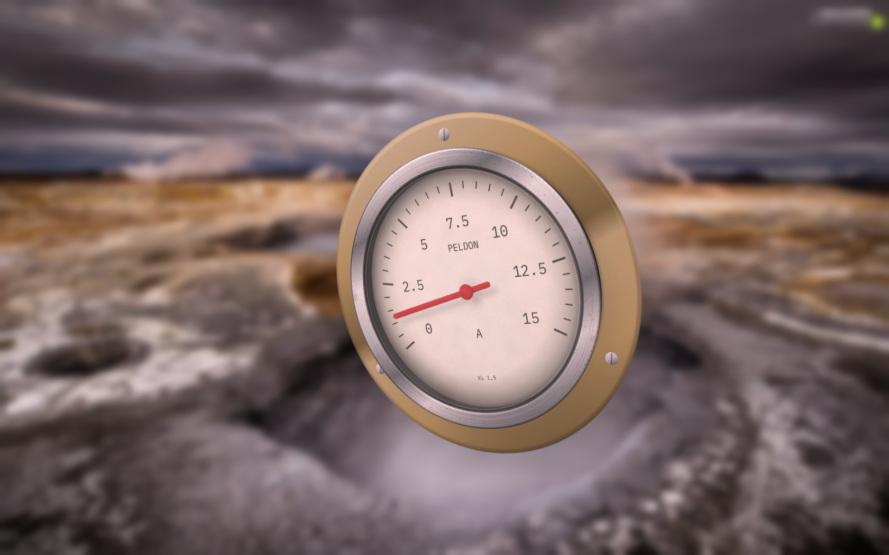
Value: 1.25 A
